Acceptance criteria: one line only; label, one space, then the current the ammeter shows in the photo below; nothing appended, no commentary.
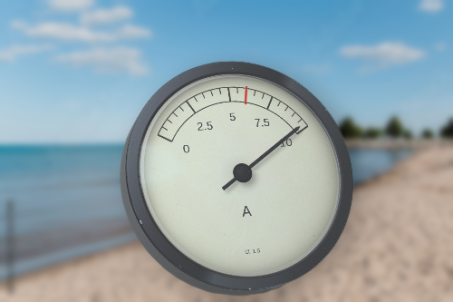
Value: 9.75 A
